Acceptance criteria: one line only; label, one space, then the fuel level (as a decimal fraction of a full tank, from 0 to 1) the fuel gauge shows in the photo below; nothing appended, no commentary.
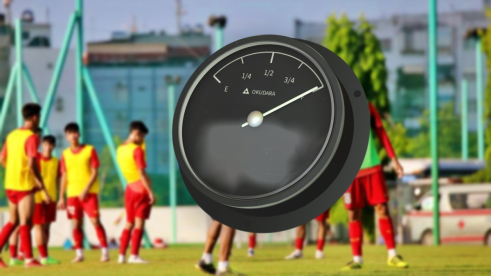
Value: 1
